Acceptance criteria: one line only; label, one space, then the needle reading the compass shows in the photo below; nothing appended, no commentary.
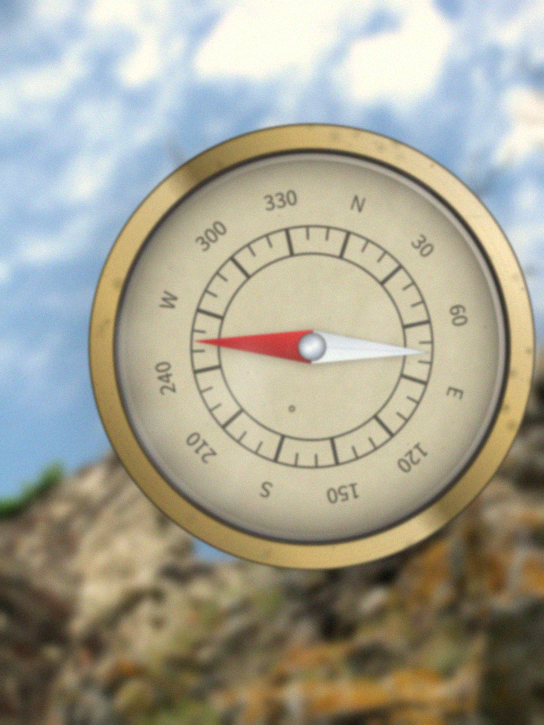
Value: 255 °
